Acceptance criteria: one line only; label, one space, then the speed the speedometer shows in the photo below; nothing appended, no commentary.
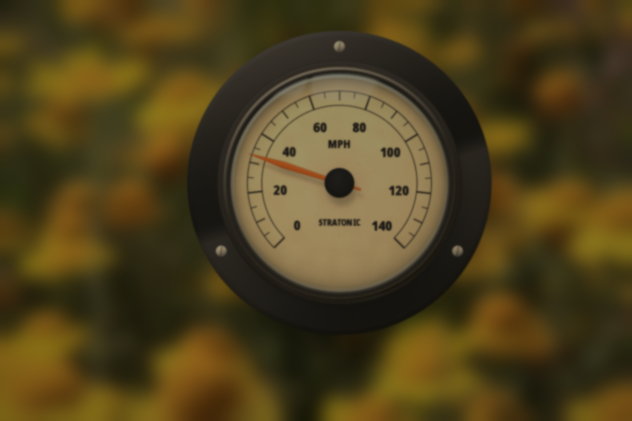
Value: 32.5 mph
